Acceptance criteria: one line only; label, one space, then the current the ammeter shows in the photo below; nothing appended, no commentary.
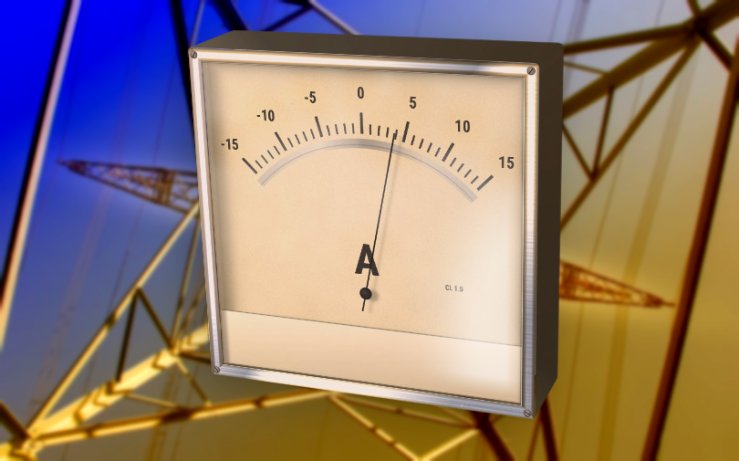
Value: 4 A
